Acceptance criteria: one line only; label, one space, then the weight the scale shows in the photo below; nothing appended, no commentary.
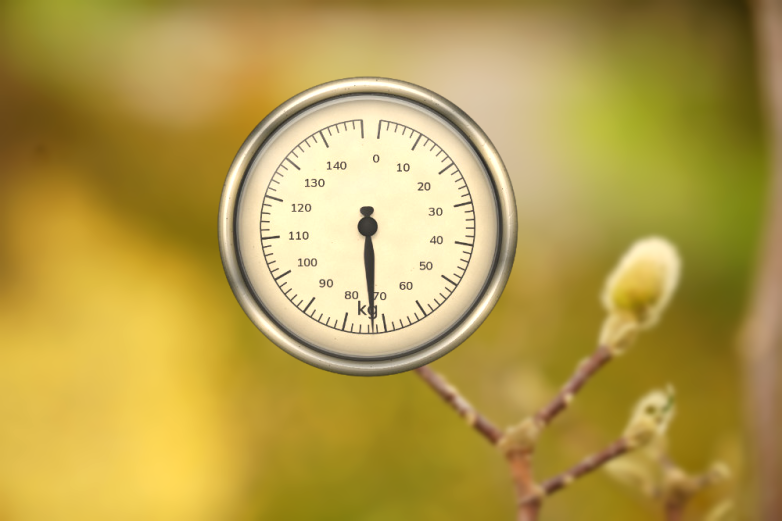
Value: 73 kg
